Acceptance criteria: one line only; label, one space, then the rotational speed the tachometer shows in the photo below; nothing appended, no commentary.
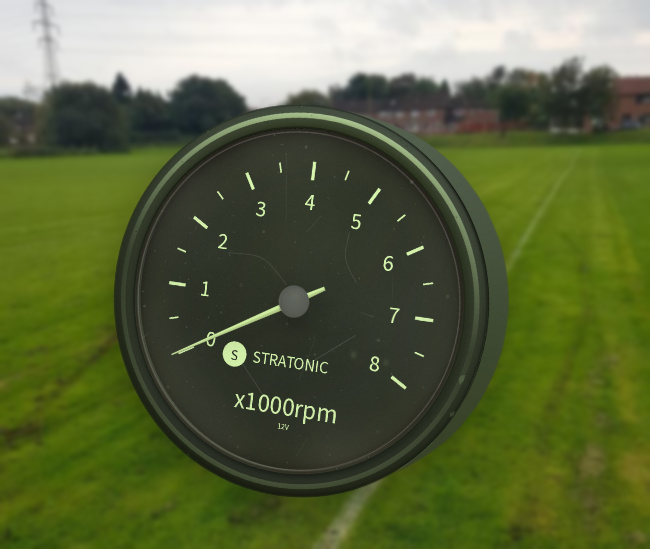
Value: 0 rpm
